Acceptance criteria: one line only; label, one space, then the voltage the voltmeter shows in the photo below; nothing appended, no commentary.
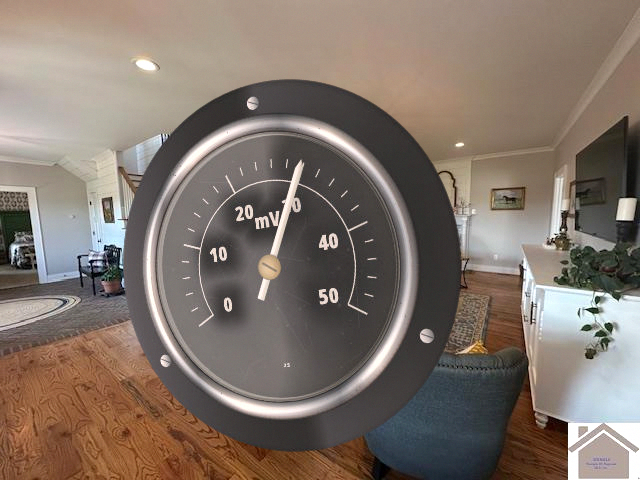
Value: 30 mV
